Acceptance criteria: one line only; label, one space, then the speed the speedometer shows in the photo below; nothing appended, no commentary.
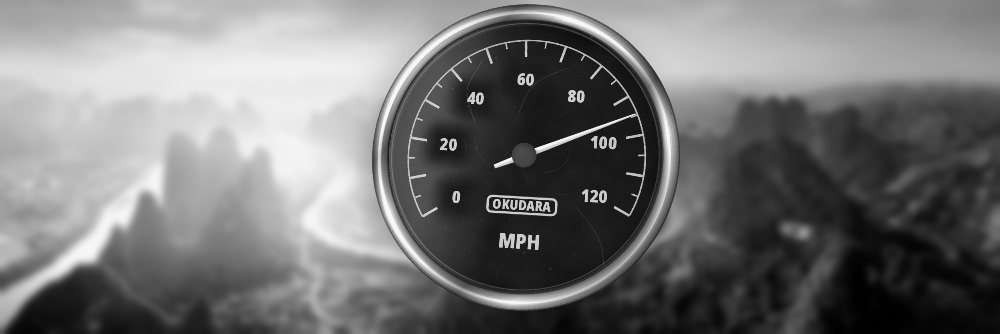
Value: 95 mph
